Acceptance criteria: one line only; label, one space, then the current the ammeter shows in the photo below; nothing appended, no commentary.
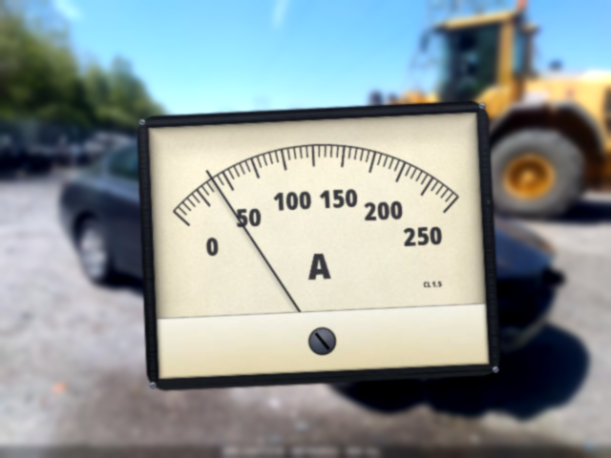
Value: 40 A
